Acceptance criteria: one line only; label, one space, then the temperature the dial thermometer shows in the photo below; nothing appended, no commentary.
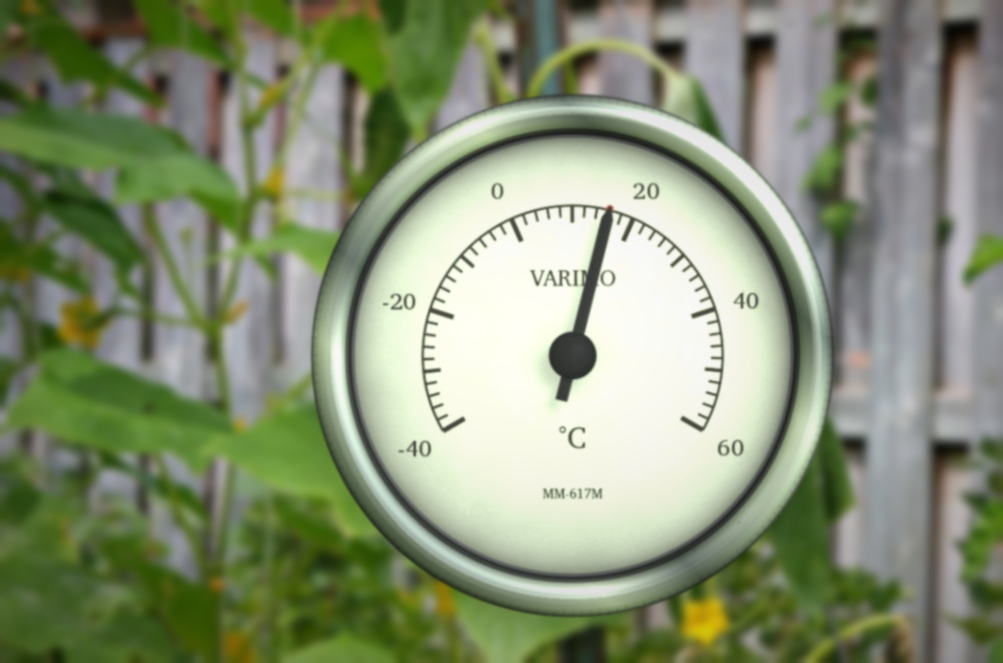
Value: 16 °C
